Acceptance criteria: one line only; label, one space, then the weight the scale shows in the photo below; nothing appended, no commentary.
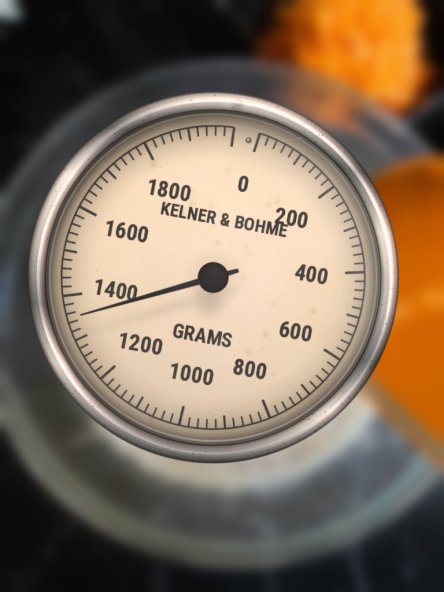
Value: 1350 g
